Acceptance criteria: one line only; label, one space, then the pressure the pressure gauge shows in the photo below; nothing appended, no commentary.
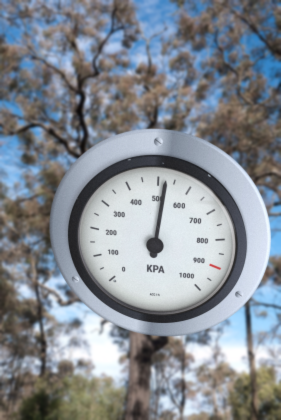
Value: 525 kPa
